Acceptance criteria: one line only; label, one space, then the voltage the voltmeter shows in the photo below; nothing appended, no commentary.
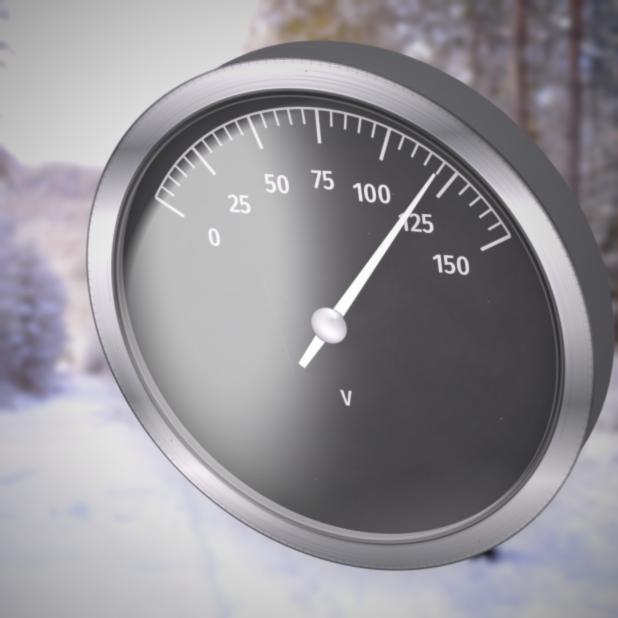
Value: 120 V
